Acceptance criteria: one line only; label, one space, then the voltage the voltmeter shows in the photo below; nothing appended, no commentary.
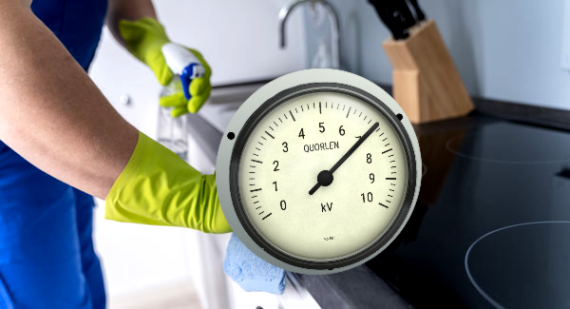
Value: 7 kV
